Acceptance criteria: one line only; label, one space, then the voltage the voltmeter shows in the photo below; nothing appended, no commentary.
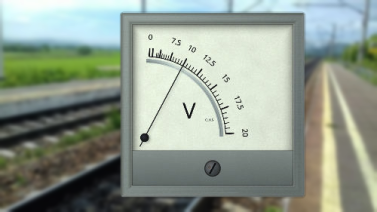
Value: 10 V
